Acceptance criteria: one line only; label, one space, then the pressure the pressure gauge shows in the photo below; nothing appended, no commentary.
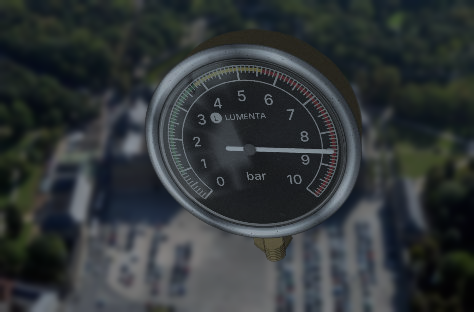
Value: 8.5 bar
